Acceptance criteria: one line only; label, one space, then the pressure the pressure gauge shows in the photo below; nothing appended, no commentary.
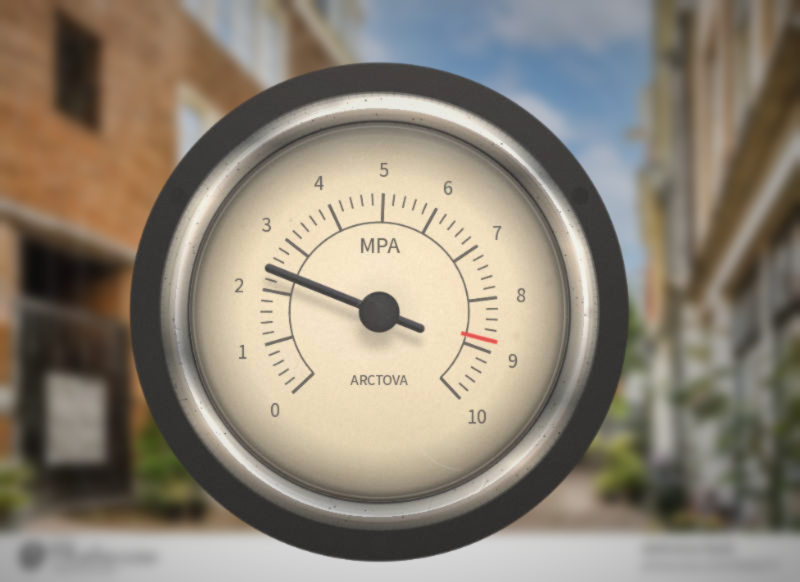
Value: 2.4 MPa
